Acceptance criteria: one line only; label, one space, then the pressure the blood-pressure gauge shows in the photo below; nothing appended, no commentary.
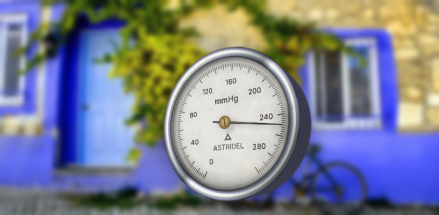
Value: 250 mmHg
